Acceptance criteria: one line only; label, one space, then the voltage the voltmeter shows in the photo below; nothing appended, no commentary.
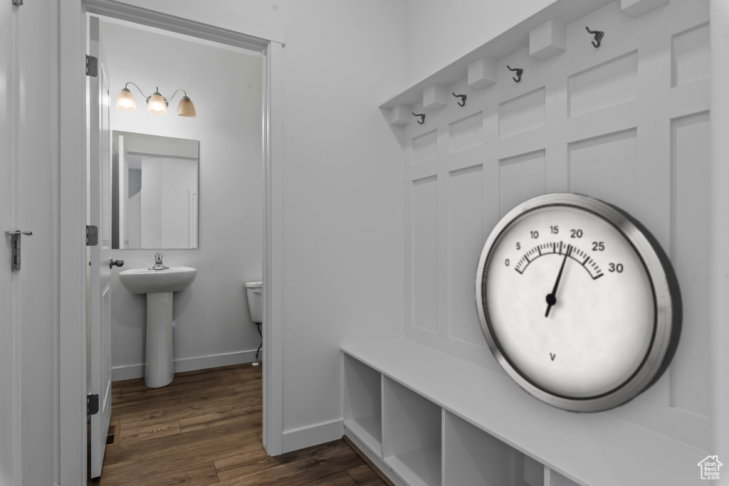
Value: 20 V
